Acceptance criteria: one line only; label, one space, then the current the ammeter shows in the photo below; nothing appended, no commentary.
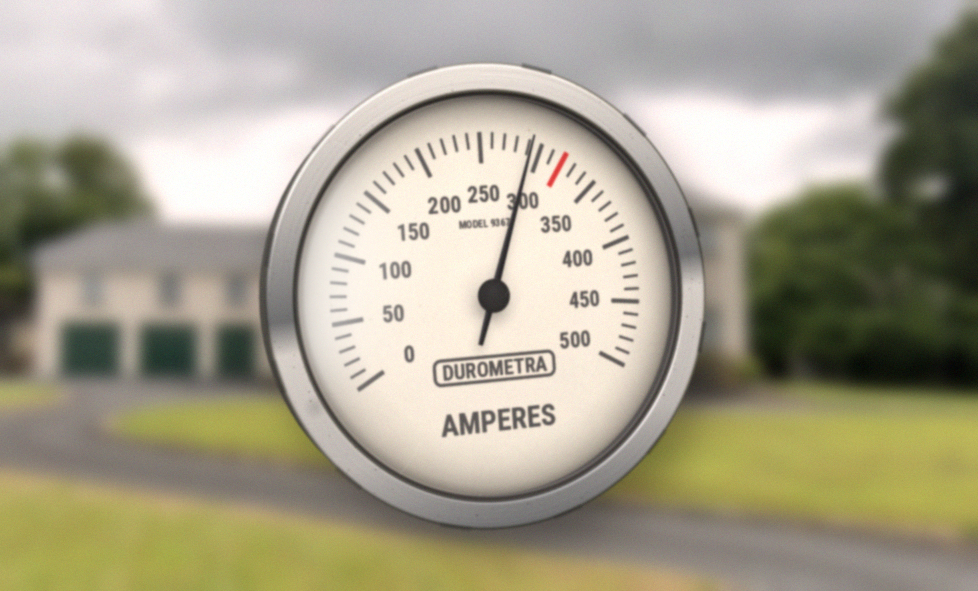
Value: 290 A
